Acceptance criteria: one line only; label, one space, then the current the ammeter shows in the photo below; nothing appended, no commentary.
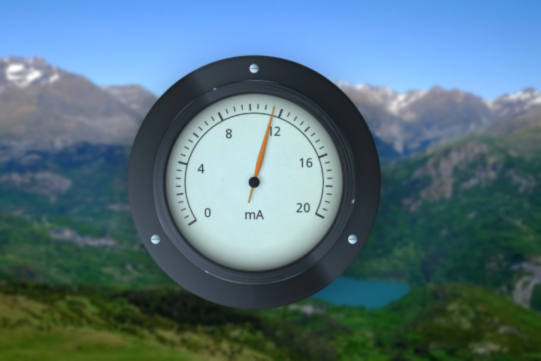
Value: 11.5 mA
